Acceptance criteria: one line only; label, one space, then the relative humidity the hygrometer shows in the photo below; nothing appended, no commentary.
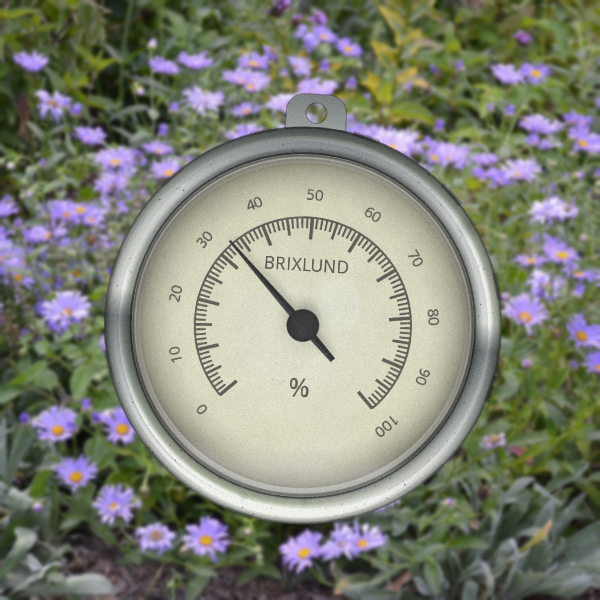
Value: 33 %
